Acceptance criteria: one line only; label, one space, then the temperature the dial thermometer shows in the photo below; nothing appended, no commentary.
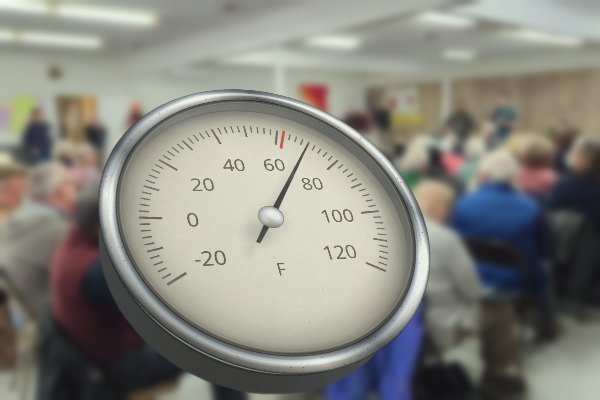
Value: 70 °F
